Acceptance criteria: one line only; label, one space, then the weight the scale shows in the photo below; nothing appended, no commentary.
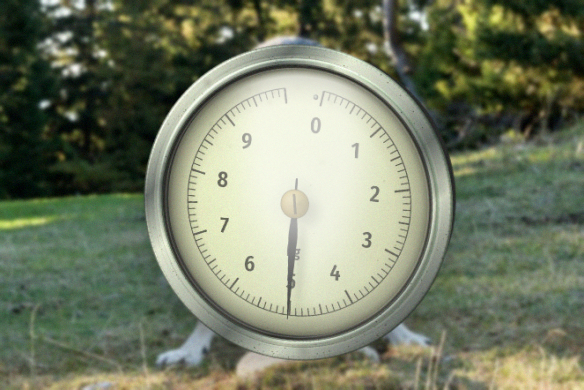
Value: 5 kg
